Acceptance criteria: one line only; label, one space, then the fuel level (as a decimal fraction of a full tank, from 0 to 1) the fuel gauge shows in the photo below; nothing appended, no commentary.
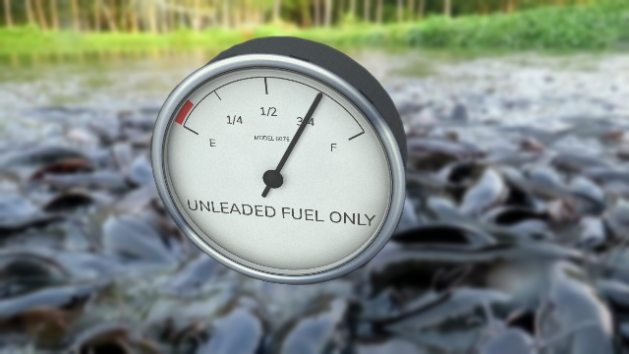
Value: 0.75
